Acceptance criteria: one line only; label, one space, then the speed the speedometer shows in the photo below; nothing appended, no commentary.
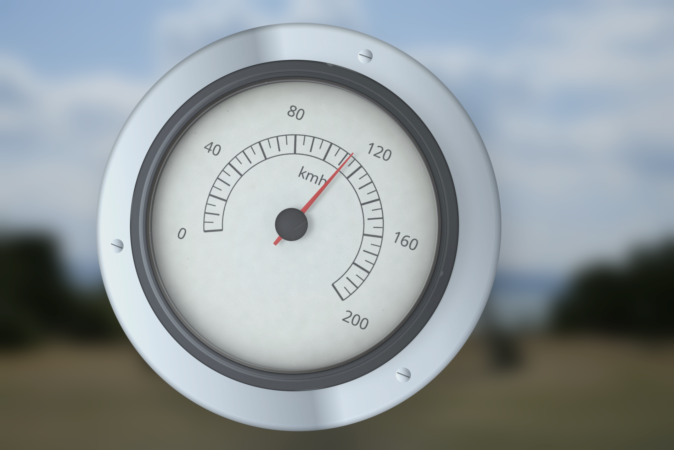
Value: 112.5 km/h
